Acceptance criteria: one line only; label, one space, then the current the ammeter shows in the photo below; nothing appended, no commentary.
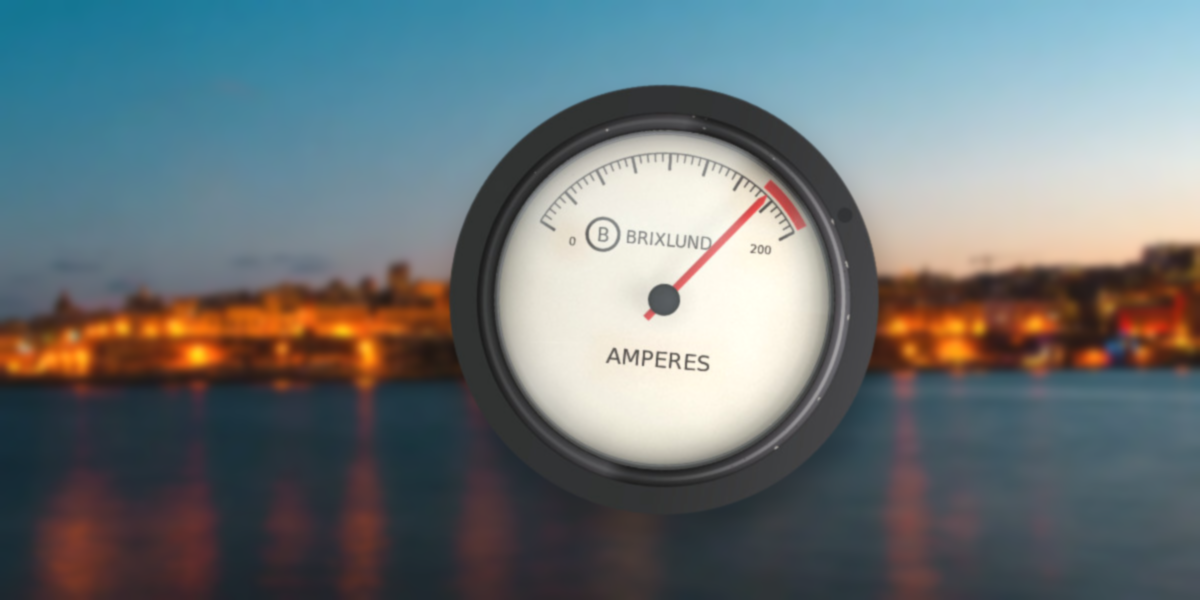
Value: 170 A
